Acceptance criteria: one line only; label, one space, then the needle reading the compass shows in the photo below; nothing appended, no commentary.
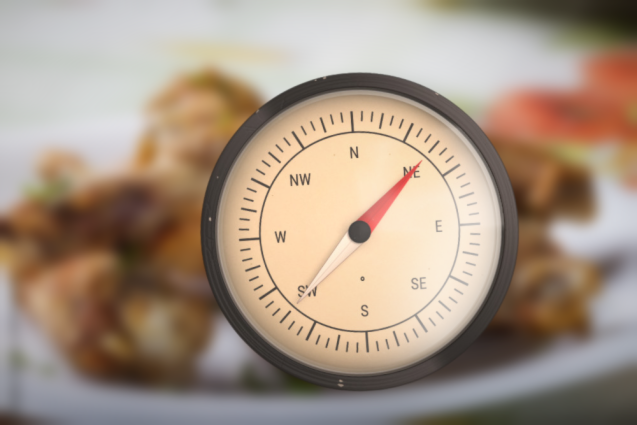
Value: 45 °
